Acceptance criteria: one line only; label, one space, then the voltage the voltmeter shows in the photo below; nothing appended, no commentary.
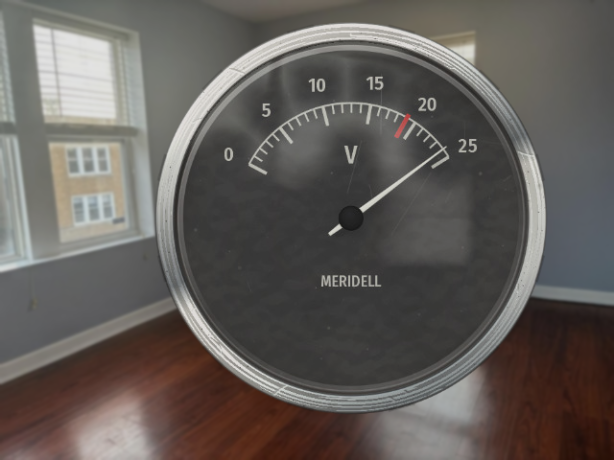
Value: 24 V
